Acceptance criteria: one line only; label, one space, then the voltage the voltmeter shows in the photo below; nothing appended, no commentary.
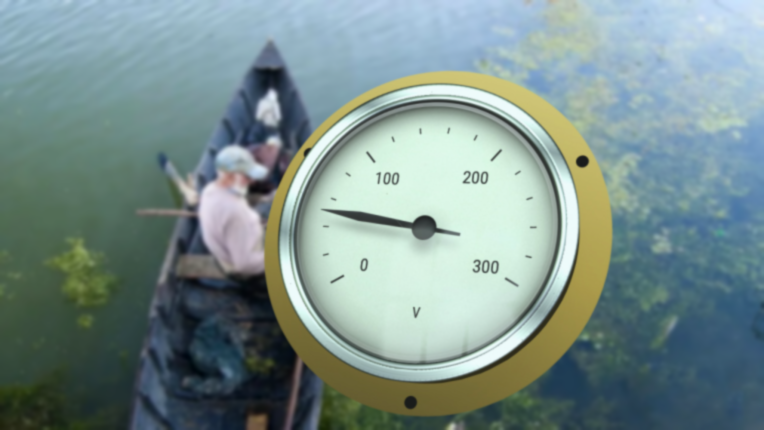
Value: 50 V
